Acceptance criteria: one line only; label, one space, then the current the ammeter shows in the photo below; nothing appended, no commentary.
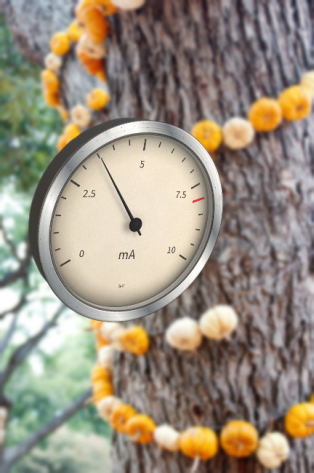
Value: 3.5 mA
